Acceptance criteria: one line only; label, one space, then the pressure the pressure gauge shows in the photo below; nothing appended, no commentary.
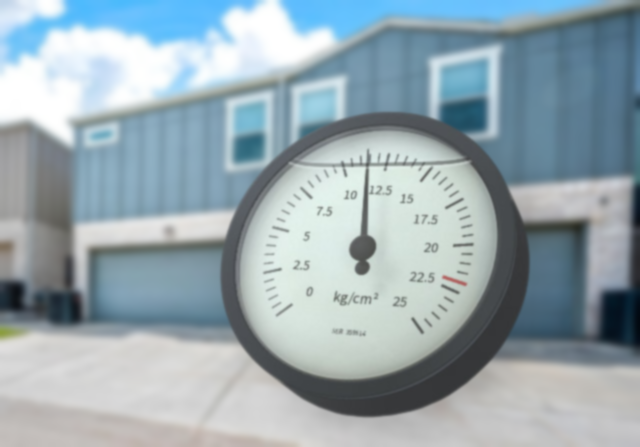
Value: 11.5 kg/cm²
